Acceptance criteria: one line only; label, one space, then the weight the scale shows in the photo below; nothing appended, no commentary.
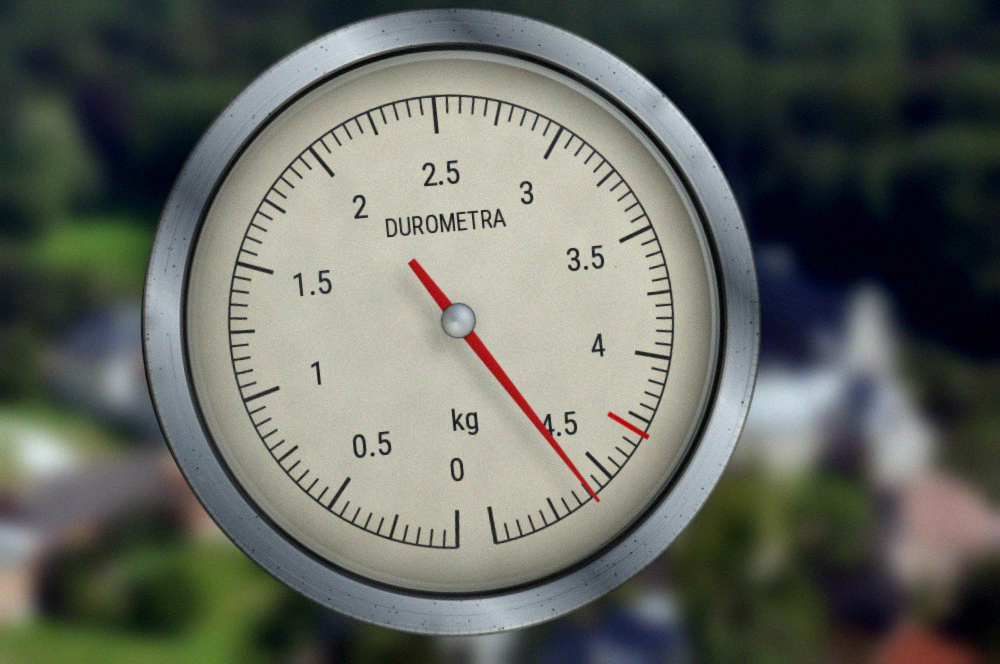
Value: 4.6 kg
